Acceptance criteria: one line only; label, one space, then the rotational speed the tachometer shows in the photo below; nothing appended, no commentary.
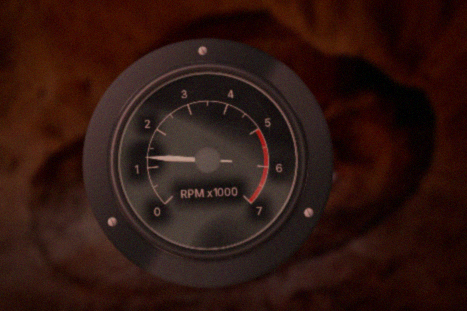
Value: 1250 rpm
